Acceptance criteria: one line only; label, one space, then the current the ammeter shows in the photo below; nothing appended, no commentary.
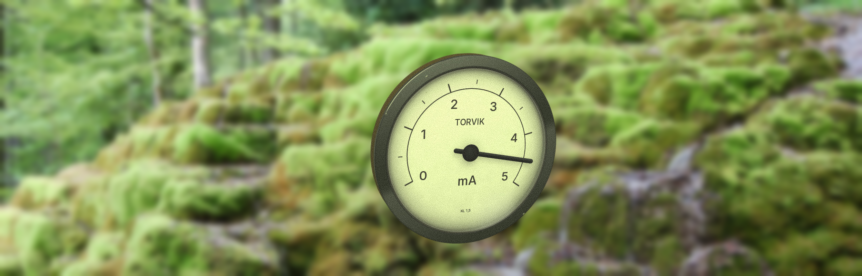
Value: 4.5 mA
